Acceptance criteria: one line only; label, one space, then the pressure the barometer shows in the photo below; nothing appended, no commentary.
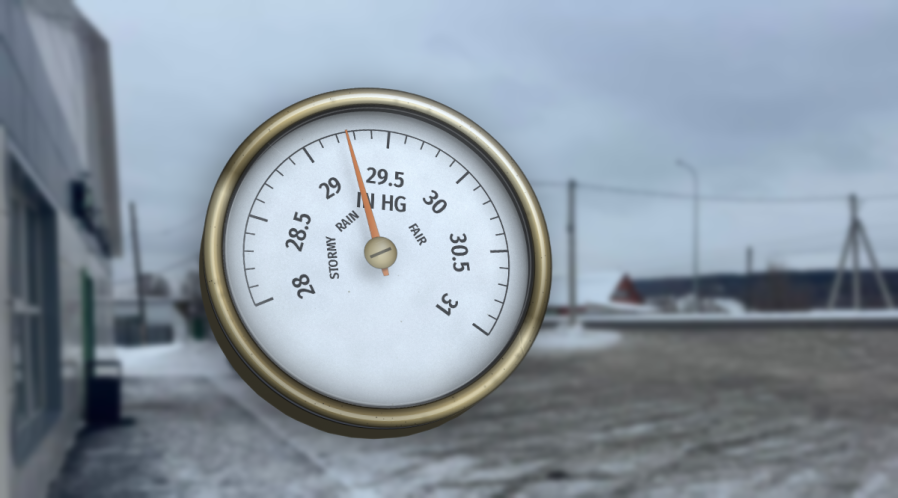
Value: 29.25 inHg
